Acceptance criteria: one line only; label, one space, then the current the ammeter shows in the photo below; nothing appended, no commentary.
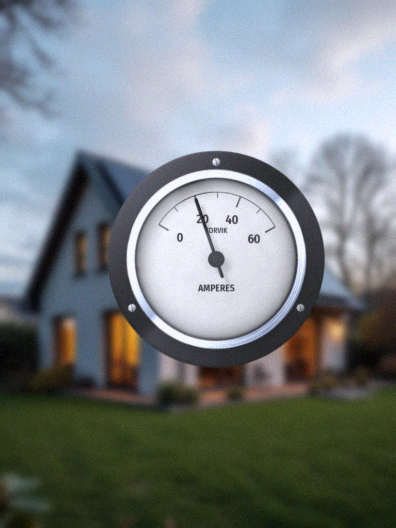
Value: 20 A
